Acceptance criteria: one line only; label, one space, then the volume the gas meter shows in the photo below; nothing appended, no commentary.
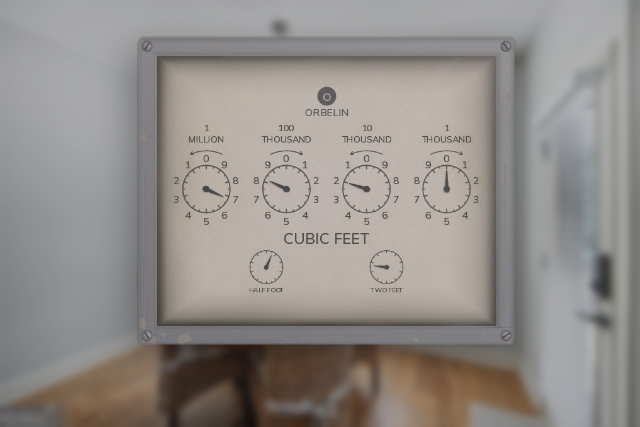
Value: 682000 ft³
